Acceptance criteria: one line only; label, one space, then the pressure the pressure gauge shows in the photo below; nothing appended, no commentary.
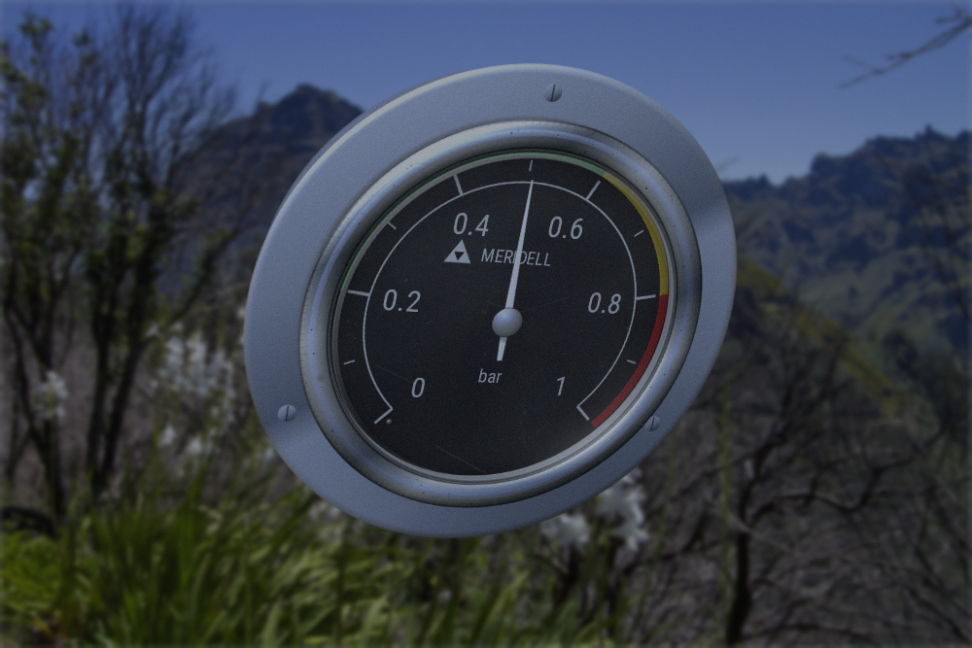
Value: 0.5 bar
